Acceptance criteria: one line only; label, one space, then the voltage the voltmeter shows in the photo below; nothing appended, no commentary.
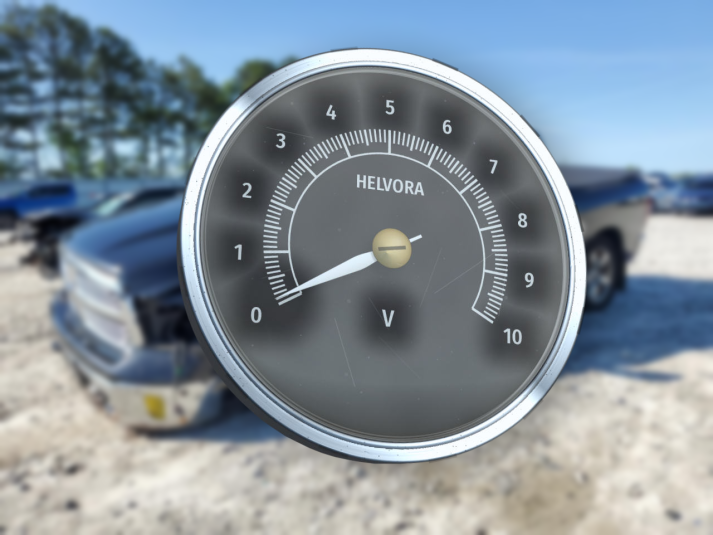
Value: 0.1 V
